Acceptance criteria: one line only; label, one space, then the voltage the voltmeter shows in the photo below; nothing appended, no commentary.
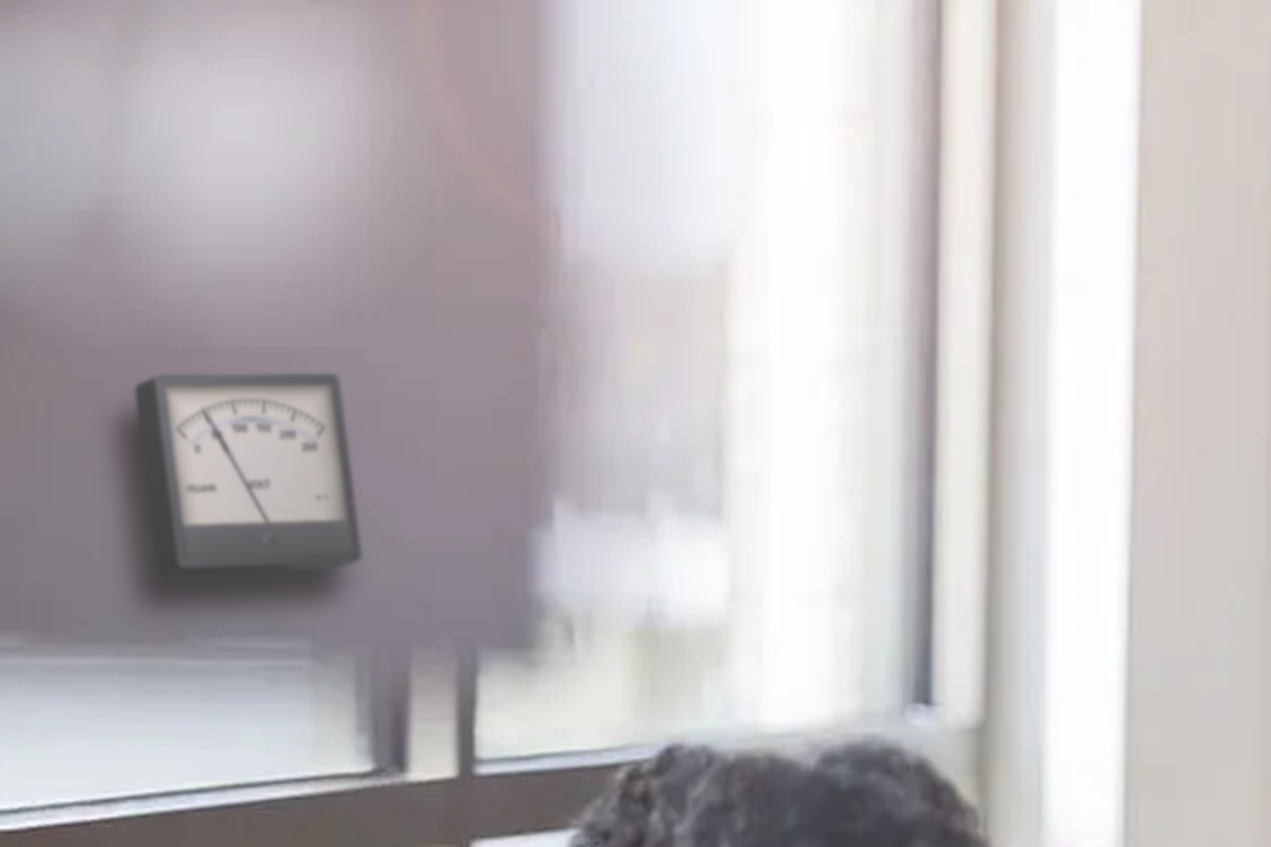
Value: 50 V
